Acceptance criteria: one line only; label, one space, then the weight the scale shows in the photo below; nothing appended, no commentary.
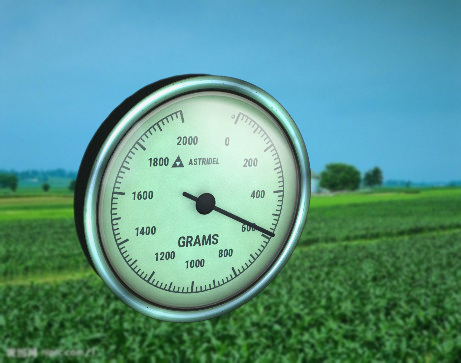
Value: 580 g
